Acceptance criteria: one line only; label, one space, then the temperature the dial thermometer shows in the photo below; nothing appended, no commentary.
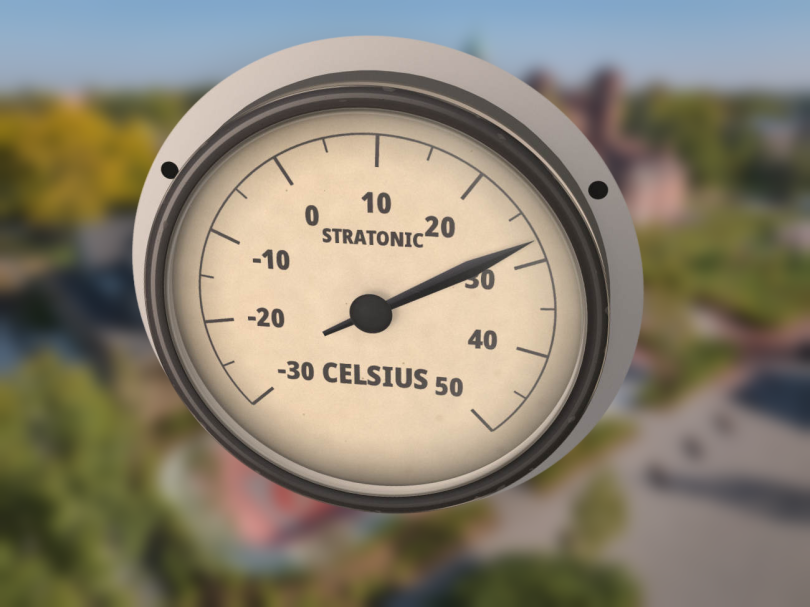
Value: 27.5 °C
